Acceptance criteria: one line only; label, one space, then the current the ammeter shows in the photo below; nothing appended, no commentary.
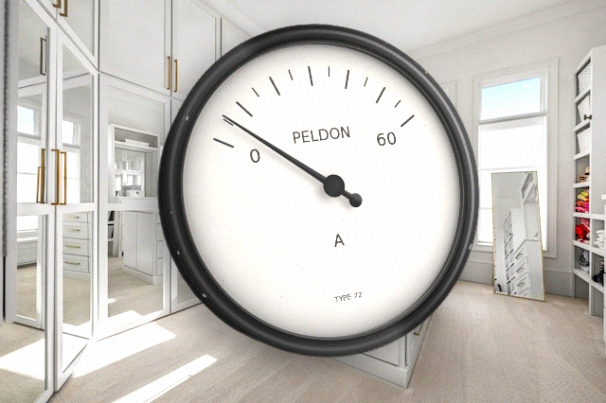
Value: 5 A
